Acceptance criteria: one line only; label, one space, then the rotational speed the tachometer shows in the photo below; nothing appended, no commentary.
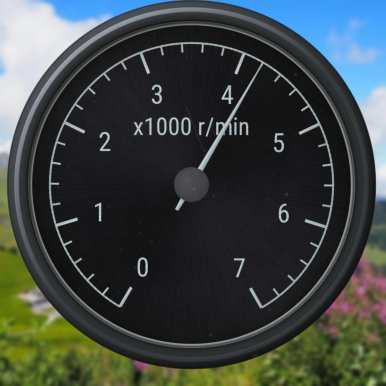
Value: 4200 rpm
